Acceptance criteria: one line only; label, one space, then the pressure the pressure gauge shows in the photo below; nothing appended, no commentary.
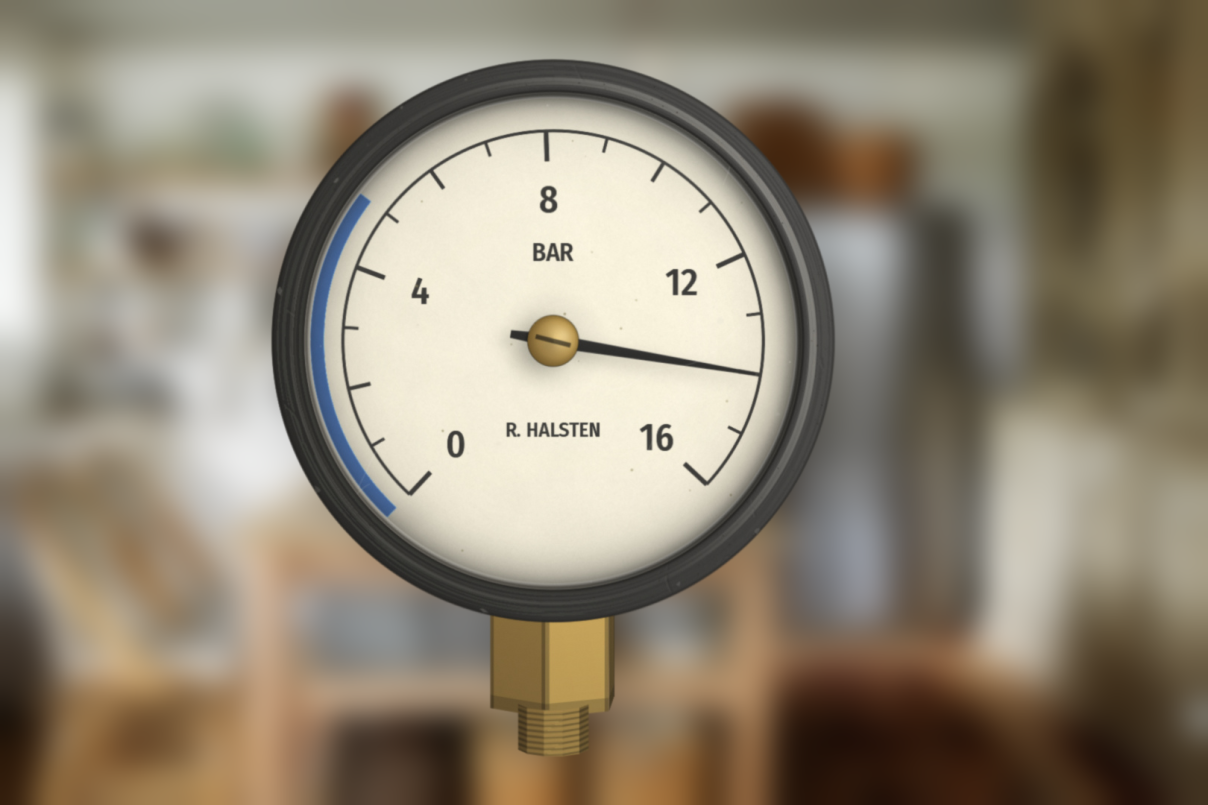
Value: 14 bar
